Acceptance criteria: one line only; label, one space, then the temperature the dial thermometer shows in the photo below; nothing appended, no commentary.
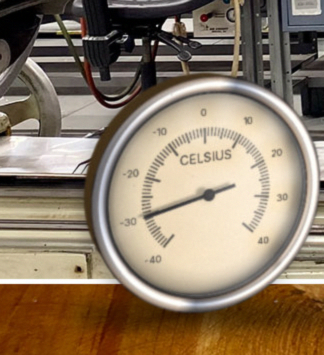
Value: -30 °C
